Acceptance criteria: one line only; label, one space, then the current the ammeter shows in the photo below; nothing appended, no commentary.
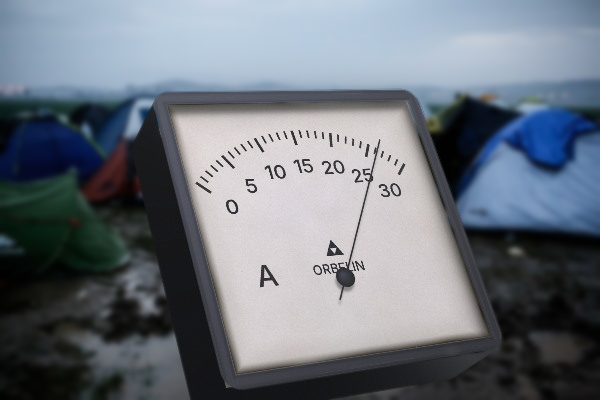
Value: 26 A
